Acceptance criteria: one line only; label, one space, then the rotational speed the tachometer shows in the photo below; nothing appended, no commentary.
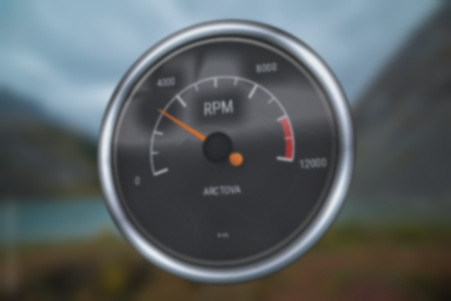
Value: 3000 rpm
